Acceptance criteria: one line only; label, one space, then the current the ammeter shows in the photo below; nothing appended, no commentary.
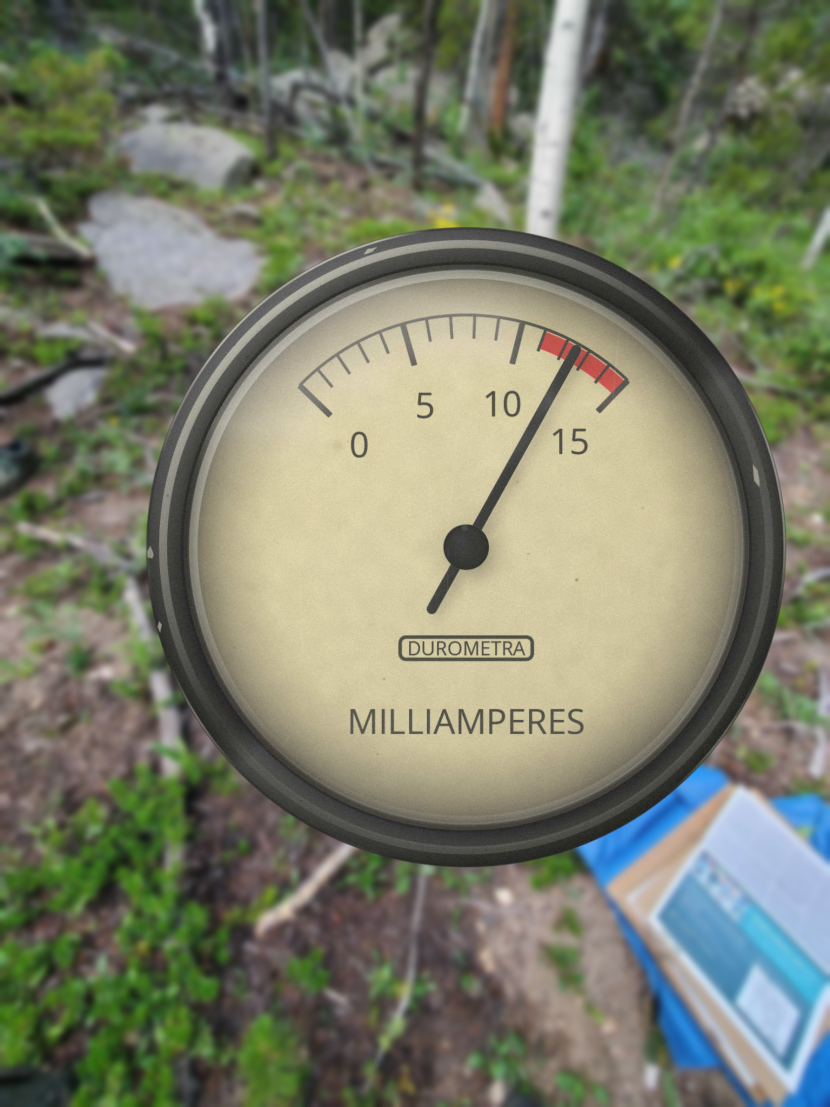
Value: 12.5 mA
